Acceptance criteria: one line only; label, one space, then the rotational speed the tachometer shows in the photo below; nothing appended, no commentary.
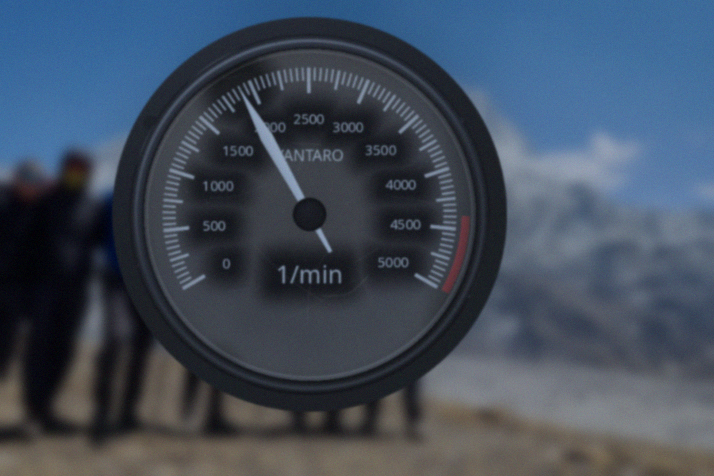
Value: 1900 rpm
